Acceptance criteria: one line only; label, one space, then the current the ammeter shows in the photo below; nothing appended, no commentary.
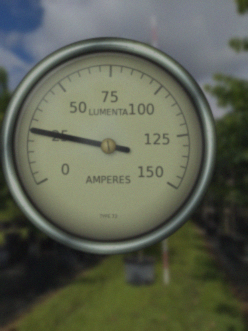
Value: 25 A
